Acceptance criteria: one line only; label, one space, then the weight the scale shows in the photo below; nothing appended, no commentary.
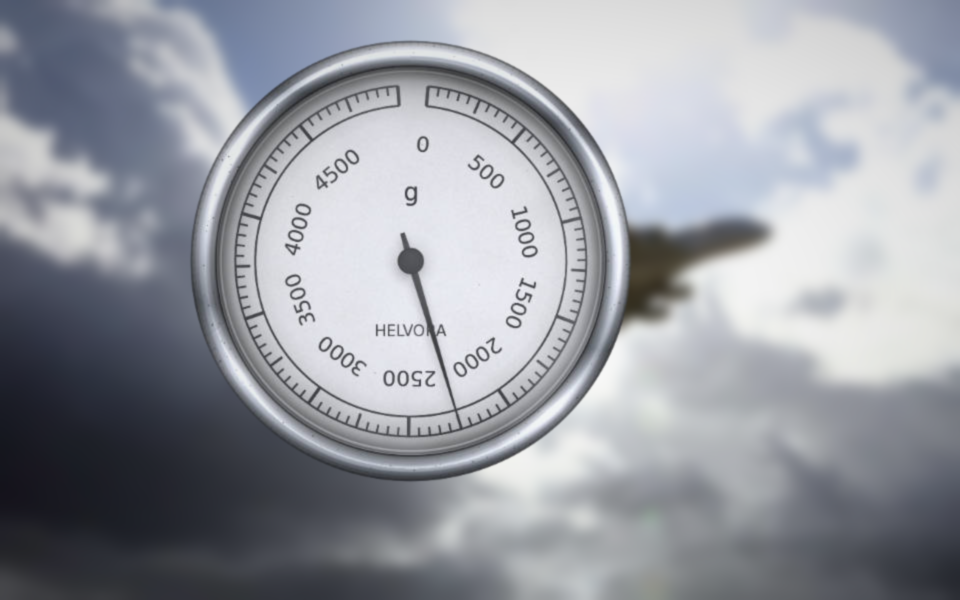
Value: 2250 g
